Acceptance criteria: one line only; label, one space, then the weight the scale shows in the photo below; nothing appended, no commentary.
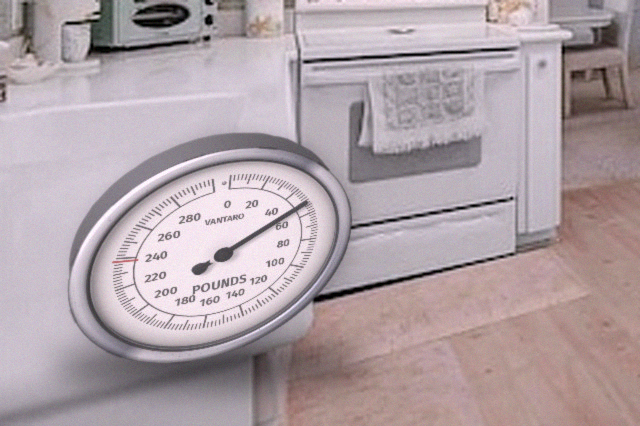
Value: 50 lb
